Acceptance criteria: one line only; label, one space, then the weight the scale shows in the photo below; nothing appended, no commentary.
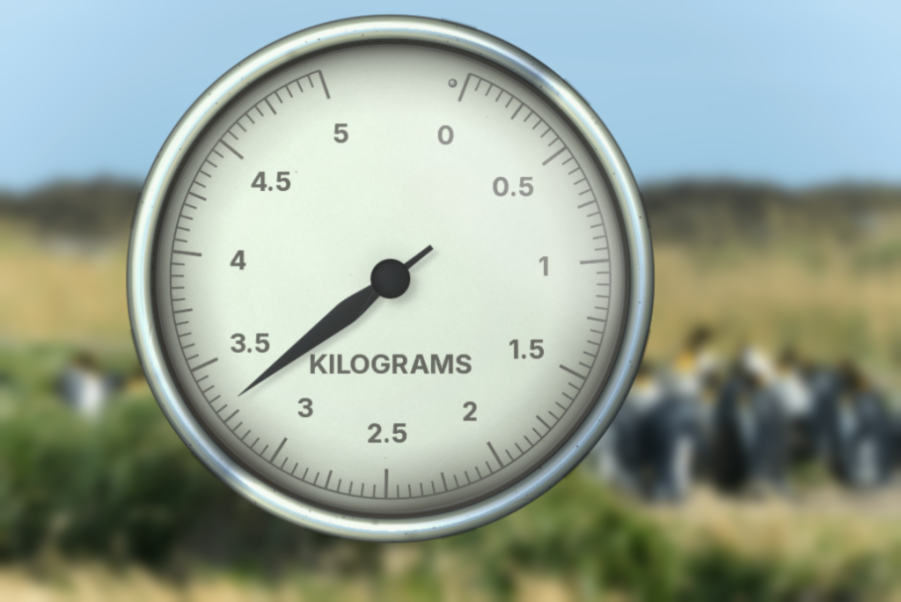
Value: 3.3 kg
